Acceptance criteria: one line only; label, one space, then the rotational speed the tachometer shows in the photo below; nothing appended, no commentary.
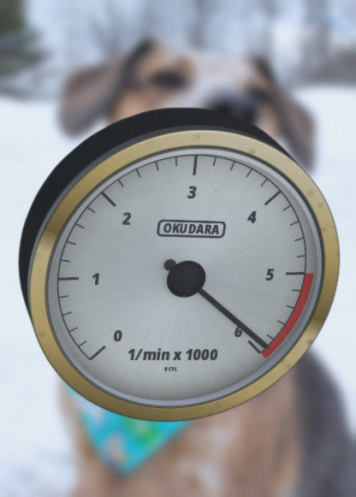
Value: 5900 rpm
